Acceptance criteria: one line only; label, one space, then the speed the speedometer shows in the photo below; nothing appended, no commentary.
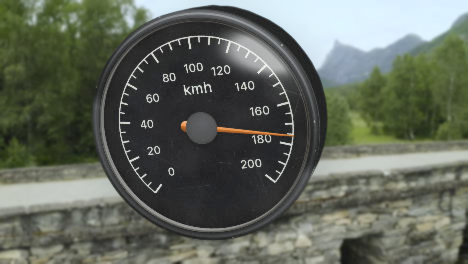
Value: 175 km/h
